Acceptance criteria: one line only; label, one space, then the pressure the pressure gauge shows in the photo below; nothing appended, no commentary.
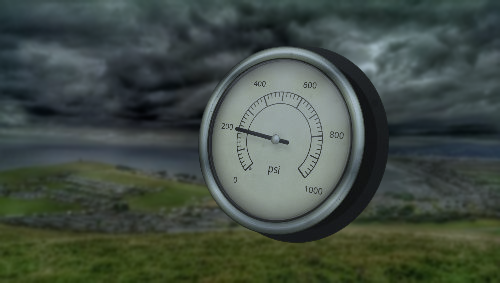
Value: 200 psi
